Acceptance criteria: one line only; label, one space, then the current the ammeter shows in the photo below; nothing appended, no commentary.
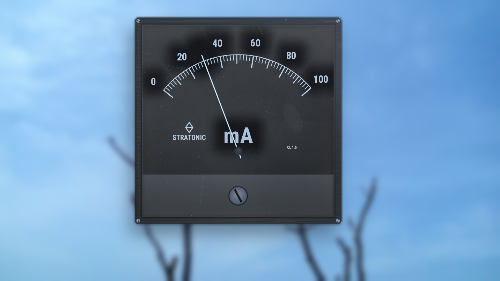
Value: 30 mA
